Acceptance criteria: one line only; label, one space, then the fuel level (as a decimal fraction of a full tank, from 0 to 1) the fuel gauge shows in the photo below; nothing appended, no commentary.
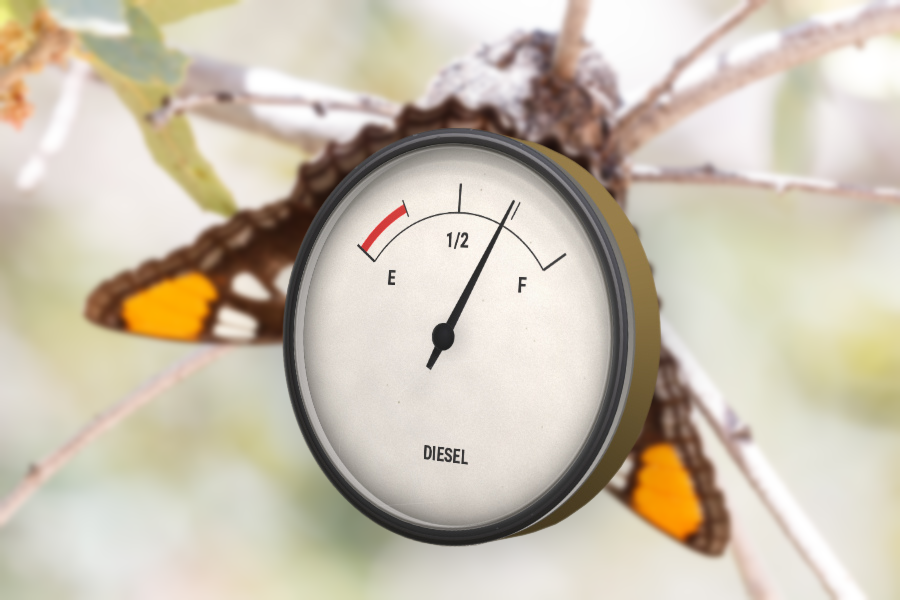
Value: 0.75
